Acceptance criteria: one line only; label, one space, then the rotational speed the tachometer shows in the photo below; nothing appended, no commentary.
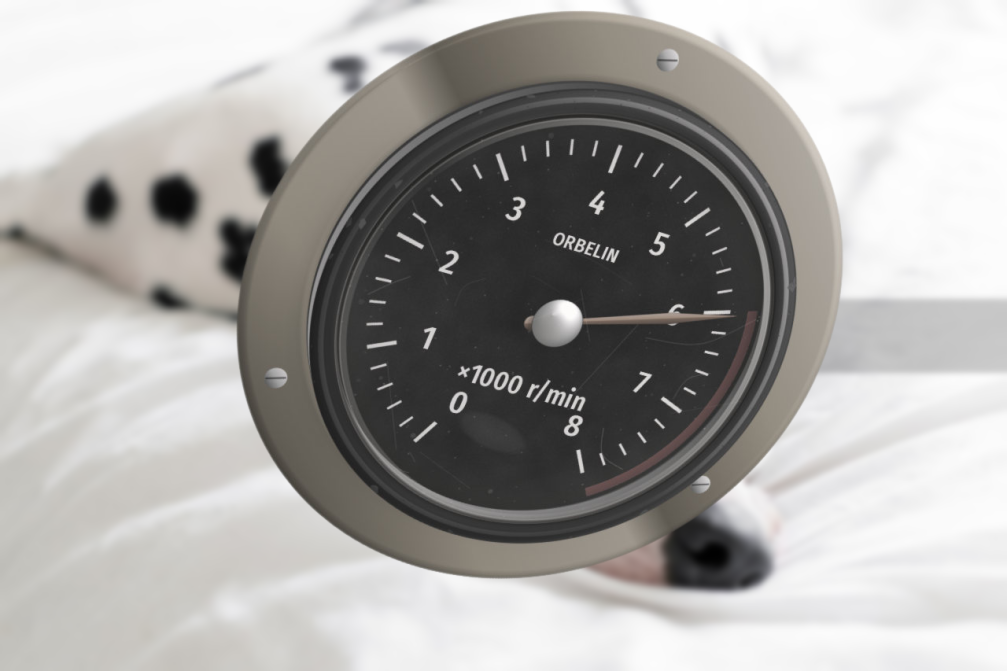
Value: 6000 rpm
